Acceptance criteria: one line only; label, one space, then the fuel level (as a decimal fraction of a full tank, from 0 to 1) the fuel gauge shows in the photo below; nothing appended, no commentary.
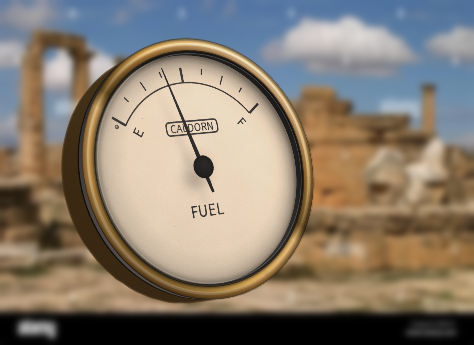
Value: 0.375
